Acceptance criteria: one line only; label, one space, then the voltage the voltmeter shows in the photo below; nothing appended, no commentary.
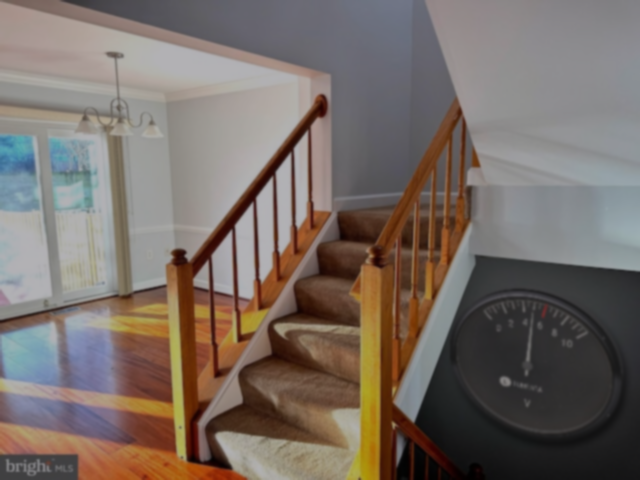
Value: 5 V
